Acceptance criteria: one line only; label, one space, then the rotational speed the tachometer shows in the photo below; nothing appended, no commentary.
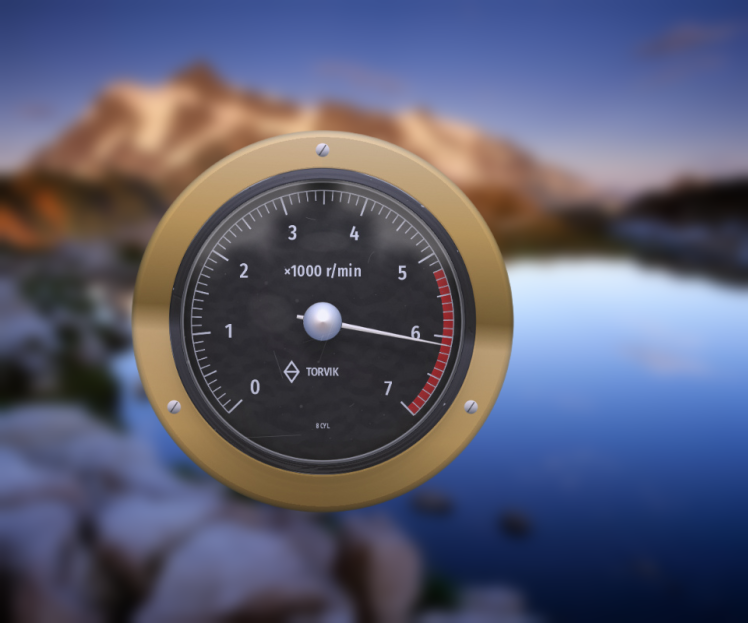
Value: 6100 rpm
